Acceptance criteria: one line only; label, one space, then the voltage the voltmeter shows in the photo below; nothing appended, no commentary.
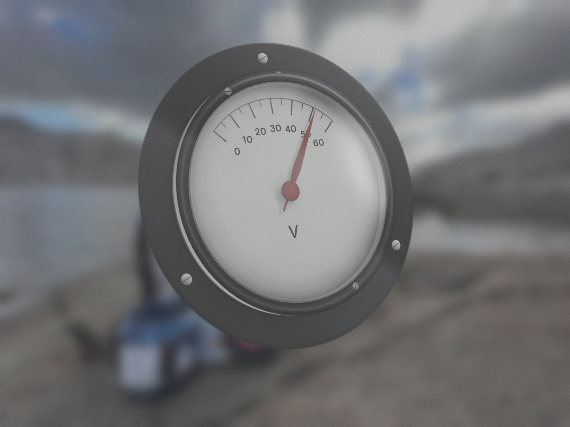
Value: 50 V
